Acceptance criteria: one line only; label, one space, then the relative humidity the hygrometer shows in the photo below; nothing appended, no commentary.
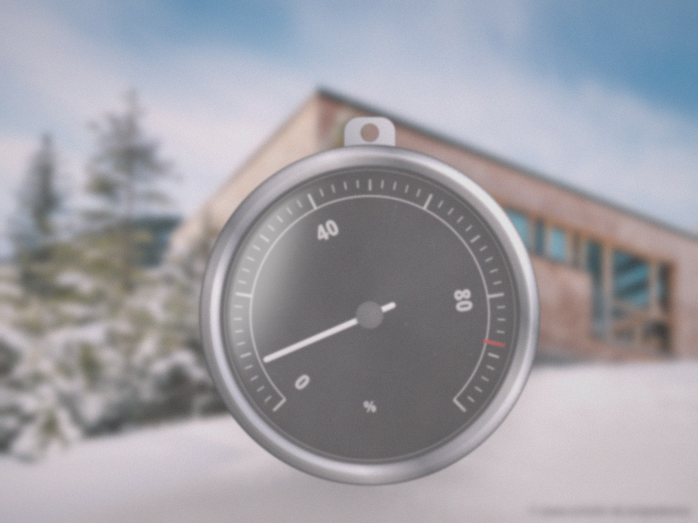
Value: 8 %
